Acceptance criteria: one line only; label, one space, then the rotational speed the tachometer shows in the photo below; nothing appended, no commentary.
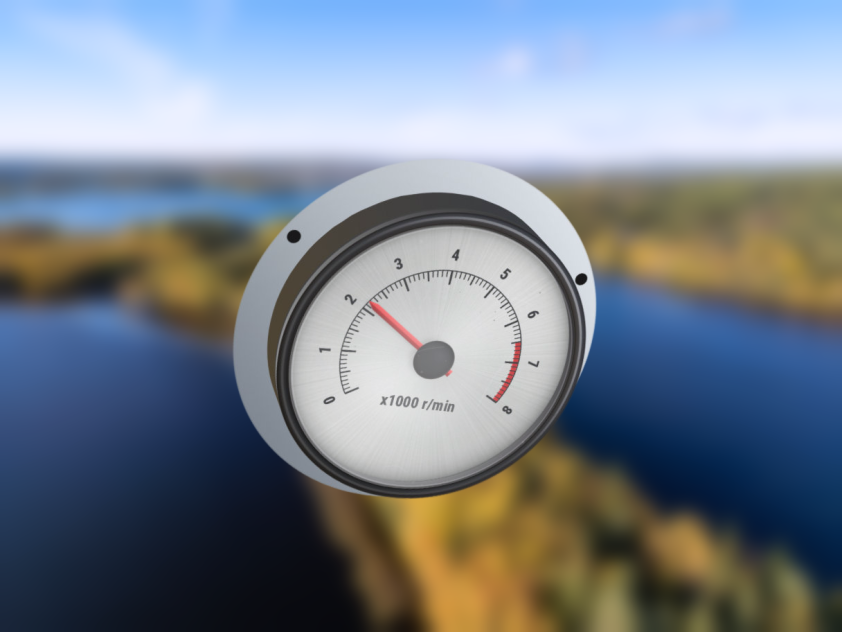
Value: 2200 rpm
